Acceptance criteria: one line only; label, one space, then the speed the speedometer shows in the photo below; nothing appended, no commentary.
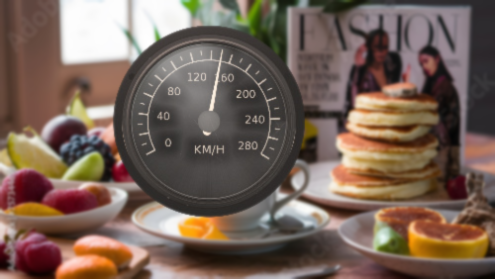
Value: 150 km/h
